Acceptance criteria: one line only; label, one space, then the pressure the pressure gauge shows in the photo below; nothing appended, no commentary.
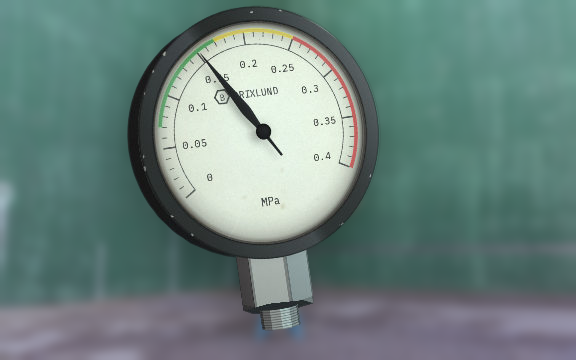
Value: 0.15 MPa
